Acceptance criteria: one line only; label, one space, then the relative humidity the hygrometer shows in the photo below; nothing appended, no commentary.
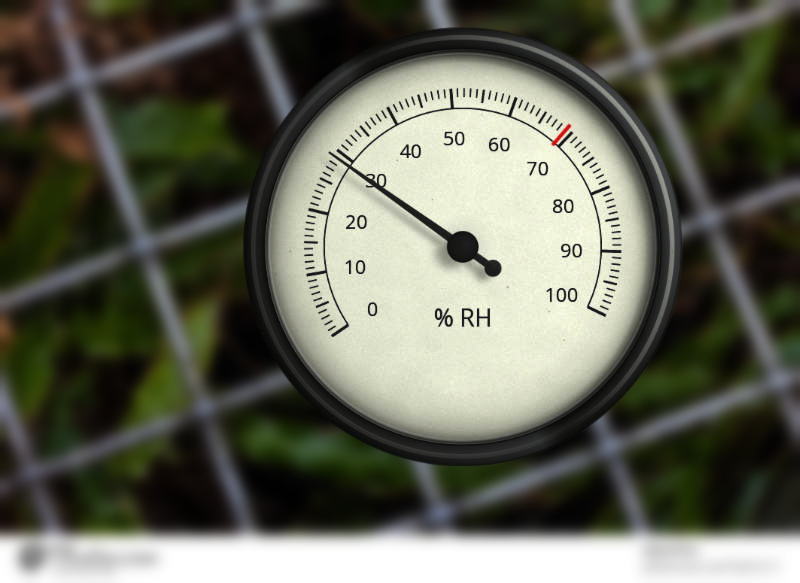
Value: 29 %
